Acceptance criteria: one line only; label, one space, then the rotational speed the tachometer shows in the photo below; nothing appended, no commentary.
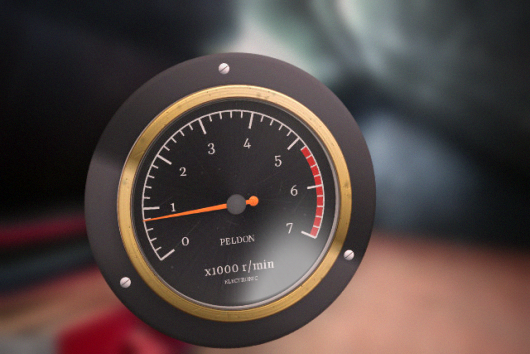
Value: 800 rpm
